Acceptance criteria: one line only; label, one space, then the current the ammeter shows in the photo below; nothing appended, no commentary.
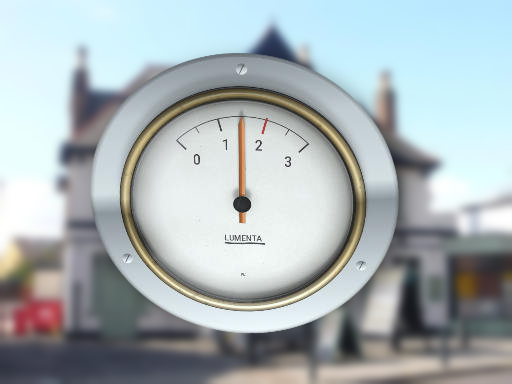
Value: 1.5 A
